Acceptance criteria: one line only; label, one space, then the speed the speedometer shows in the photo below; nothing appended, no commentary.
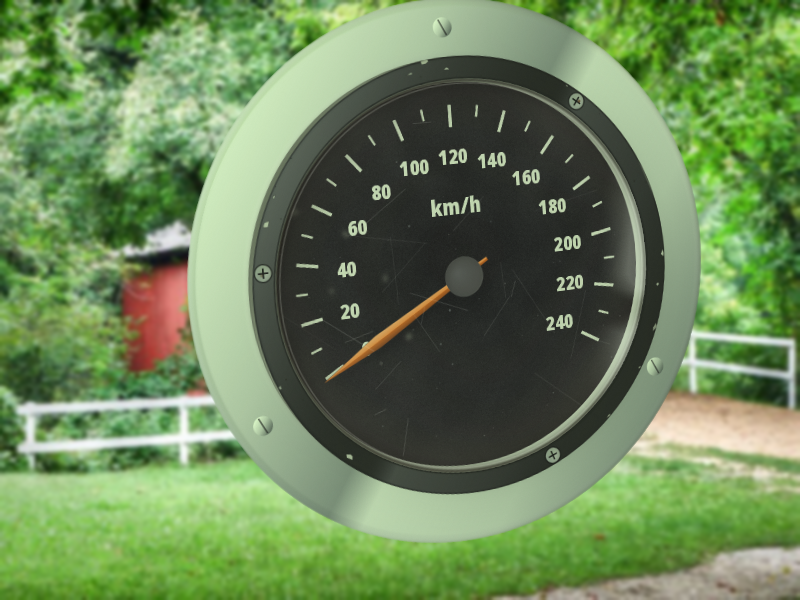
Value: 0 km/h
